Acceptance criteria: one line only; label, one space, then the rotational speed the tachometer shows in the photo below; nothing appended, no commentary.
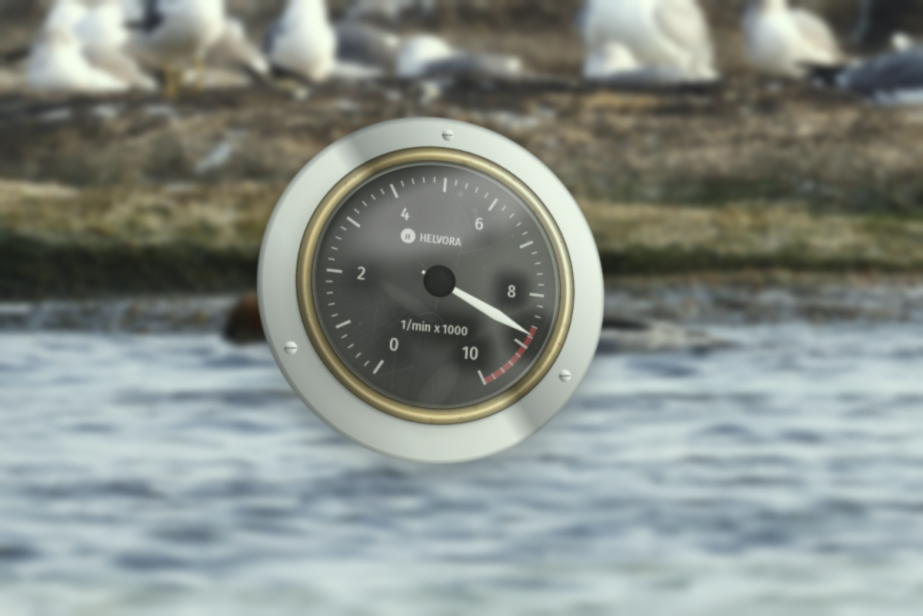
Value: 8800 rpm
